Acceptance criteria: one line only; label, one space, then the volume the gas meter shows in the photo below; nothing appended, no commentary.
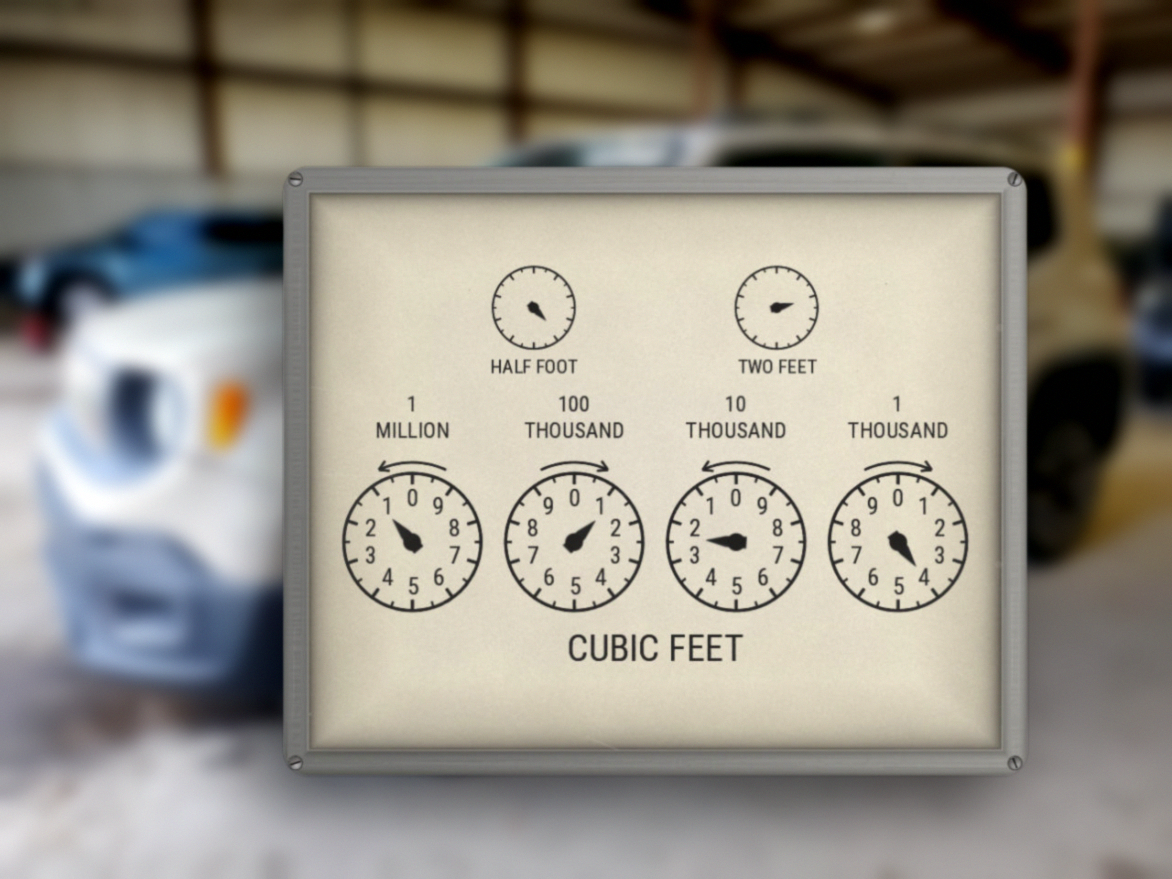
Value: 112400 ft³
